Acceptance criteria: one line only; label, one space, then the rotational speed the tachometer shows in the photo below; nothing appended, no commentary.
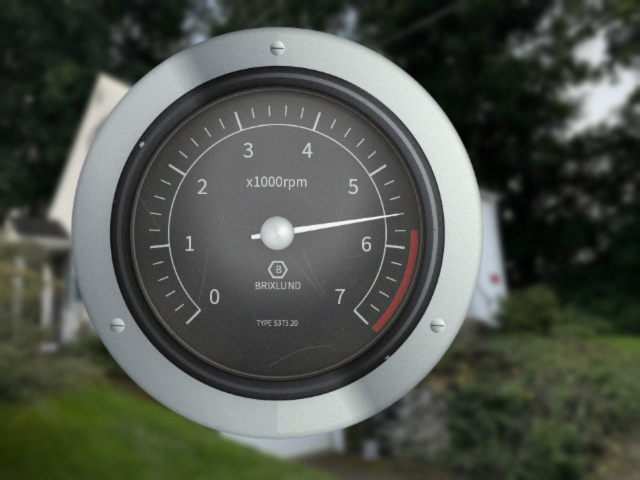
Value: 5600 rpm
